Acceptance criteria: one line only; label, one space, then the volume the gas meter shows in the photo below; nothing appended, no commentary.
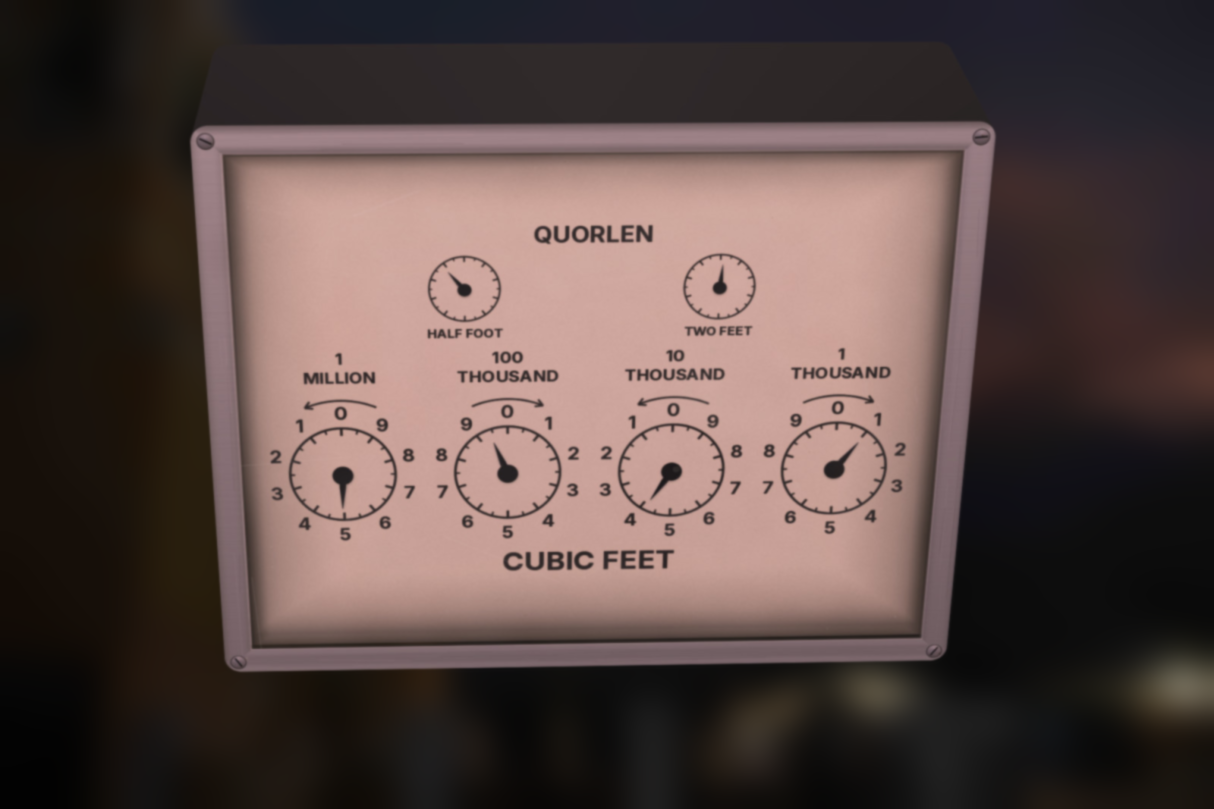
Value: 494100 ft³
